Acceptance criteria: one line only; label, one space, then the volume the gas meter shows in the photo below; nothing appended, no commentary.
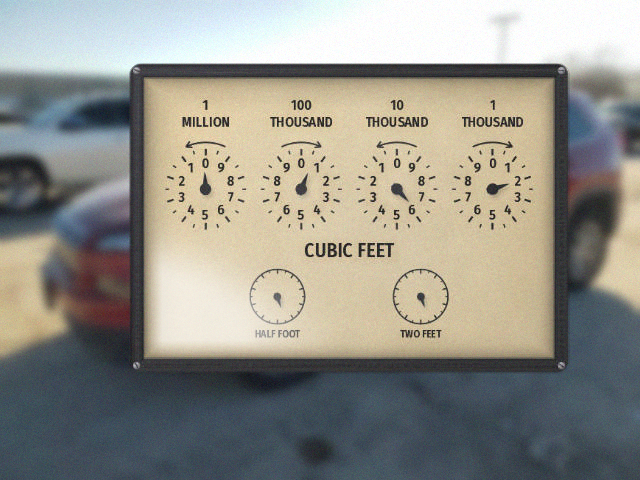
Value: 6200 ft³
